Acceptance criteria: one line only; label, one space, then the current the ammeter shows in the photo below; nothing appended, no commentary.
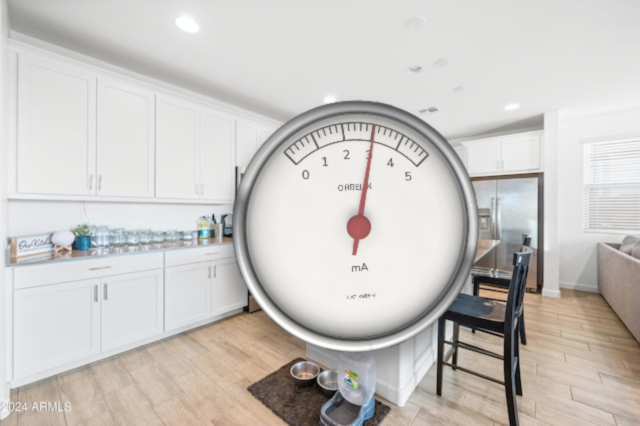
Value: 3 mA
